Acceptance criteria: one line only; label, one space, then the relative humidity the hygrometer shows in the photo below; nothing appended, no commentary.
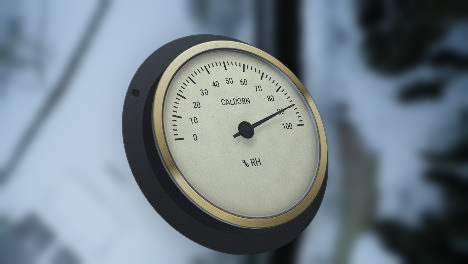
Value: 90 %
